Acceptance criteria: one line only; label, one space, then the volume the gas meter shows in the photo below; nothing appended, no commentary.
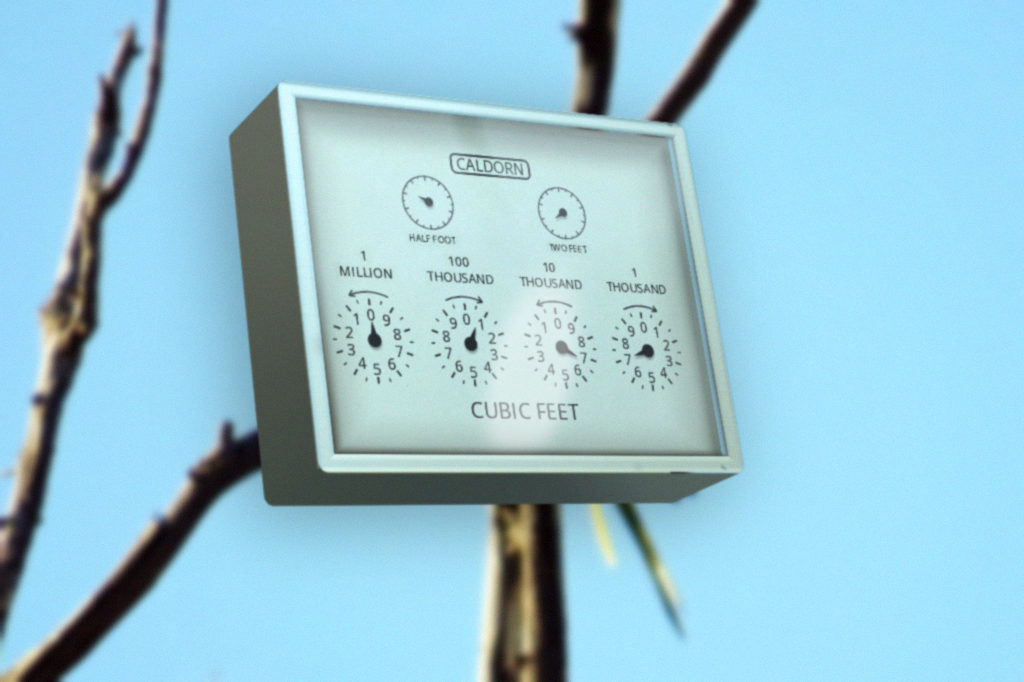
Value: 6700 ft³
